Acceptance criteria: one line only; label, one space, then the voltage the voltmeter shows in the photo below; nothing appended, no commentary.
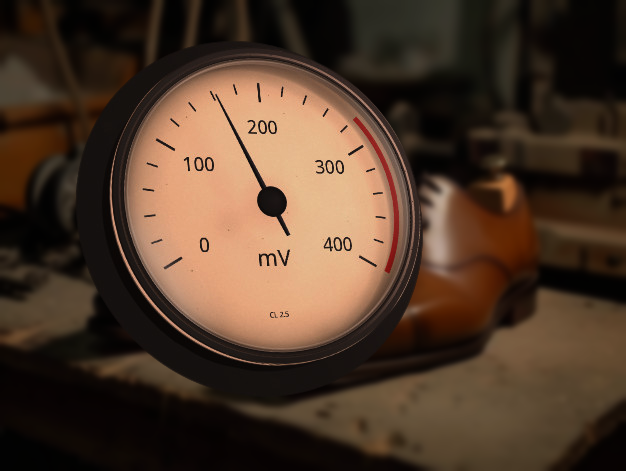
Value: 160 mV
